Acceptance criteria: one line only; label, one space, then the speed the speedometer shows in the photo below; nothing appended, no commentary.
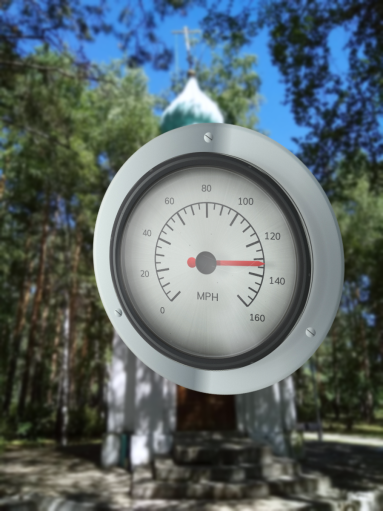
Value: 132.5 mph
